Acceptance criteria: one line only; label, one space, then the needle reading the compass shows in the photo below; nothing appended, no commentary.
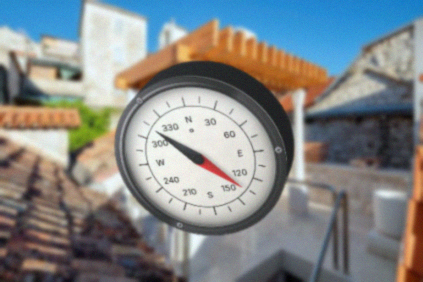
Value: 135 °
